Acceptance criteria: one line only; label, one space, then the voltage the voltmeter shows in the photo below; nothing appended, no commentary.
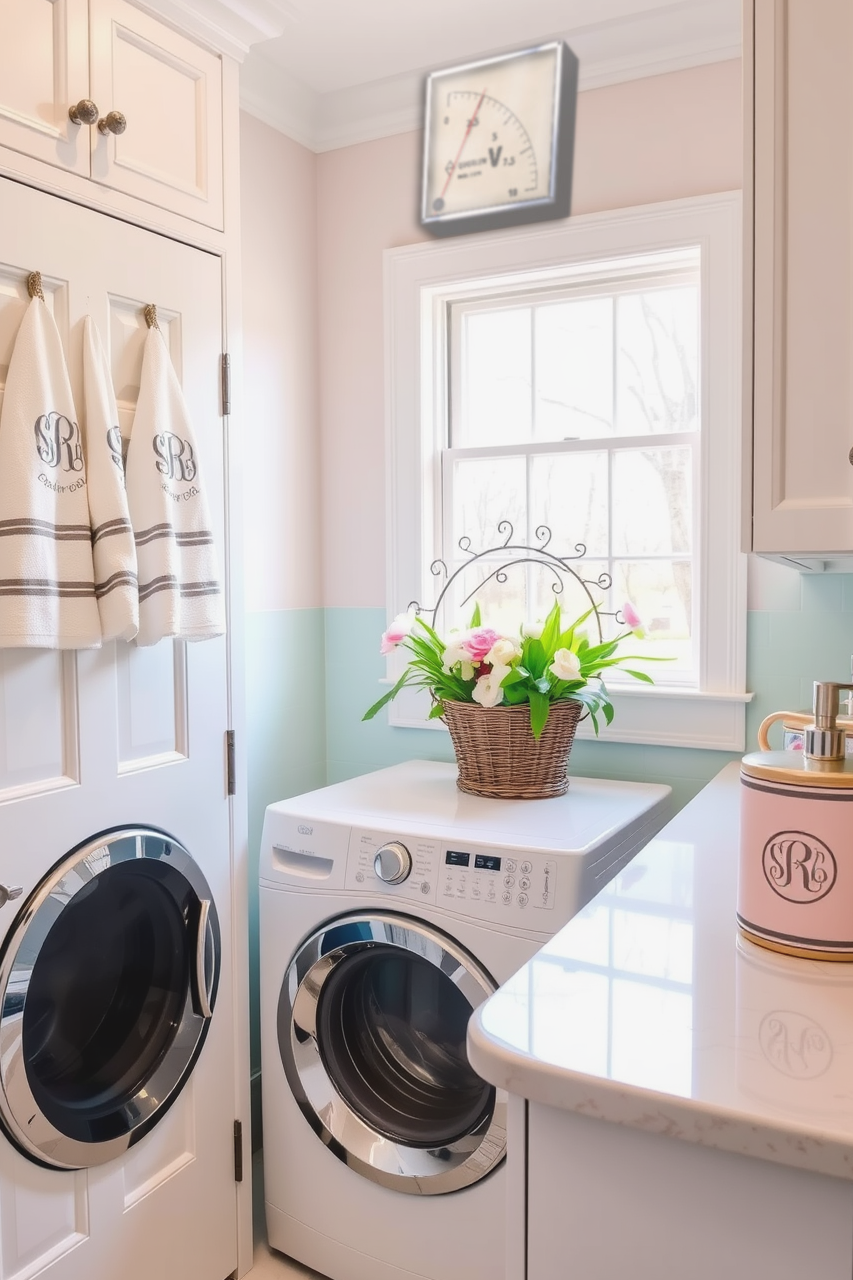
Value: 2.5 V
